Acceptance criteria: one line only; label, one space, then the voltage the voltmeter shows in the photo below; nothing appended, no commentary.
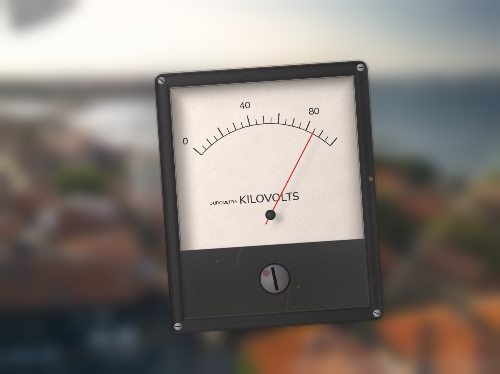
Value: 85 kV
